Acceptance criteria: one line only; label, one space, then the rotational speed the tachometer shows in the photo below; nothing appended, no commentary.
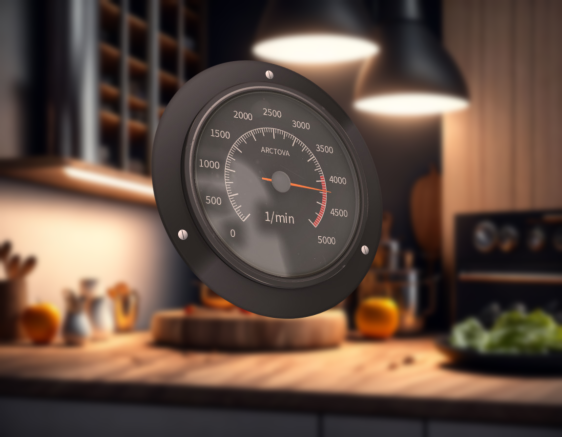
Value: 4250 rpm
